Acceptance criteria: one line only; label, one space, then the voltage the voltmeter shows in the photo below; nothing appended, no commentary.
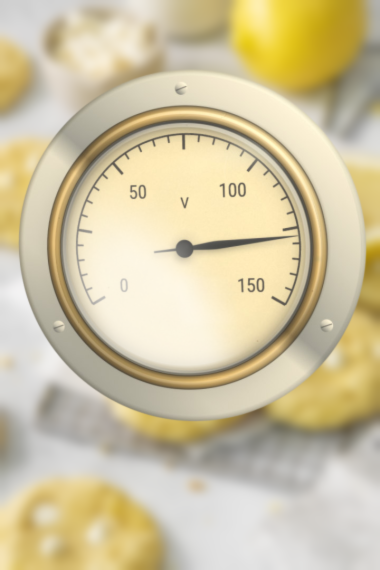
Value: 127.5 V
